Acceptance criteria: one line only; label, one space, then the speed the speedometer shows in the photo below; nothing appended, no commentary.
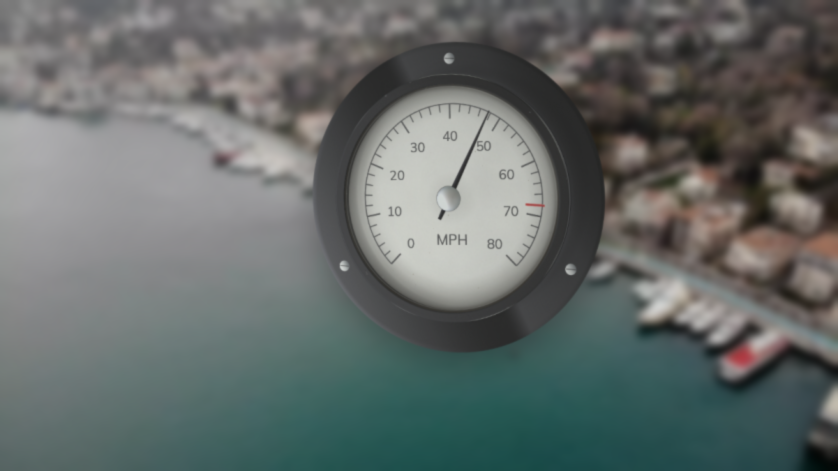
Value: 48 mph
